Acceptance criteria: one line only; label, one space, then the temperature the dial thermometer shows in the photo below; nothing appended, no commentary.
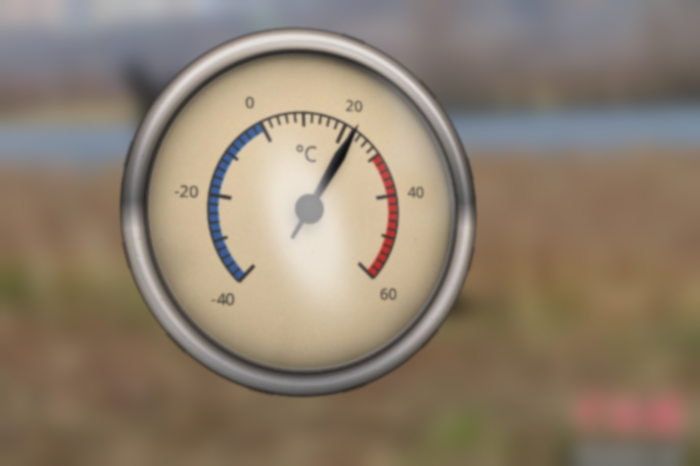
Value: 22 °C
